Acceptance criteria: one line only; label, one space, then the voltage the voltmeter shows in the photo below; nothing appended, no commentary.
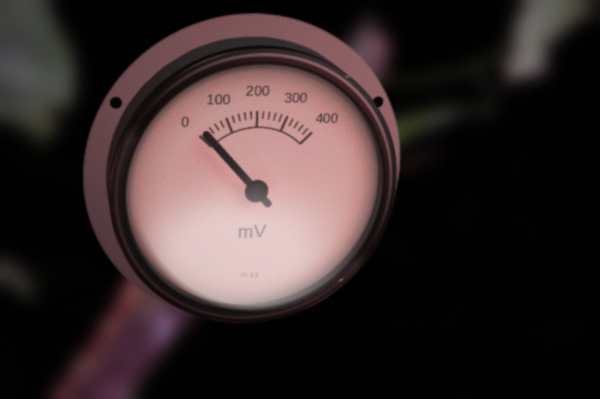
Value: 20 mV
